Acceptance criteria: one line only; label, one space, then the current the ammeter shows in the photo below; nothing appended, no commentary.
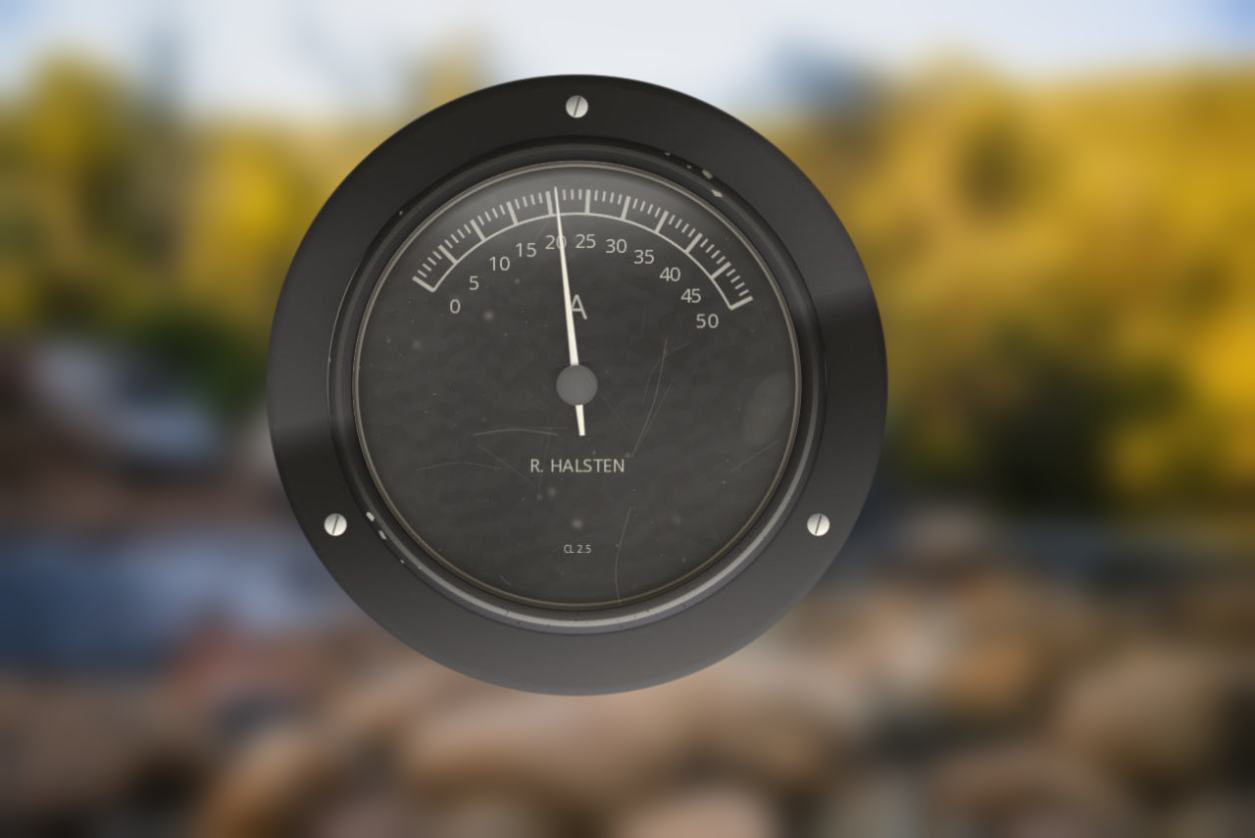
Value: 21 A
